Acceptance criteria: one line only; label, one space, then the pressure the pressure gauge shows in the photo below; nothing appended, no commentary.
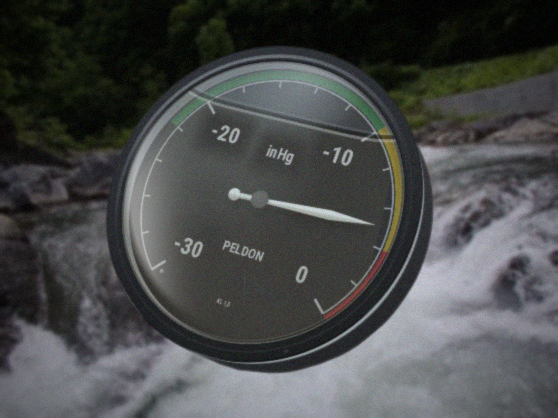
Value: -5 inHg
